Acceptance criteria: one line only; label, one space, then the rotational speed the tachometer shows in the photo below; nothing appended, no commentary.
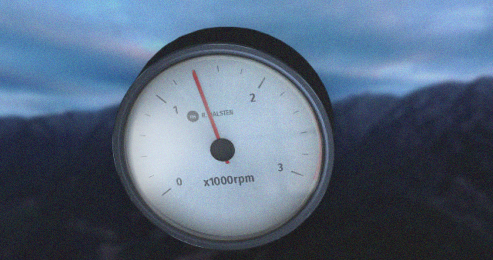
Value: 1400 rpm
